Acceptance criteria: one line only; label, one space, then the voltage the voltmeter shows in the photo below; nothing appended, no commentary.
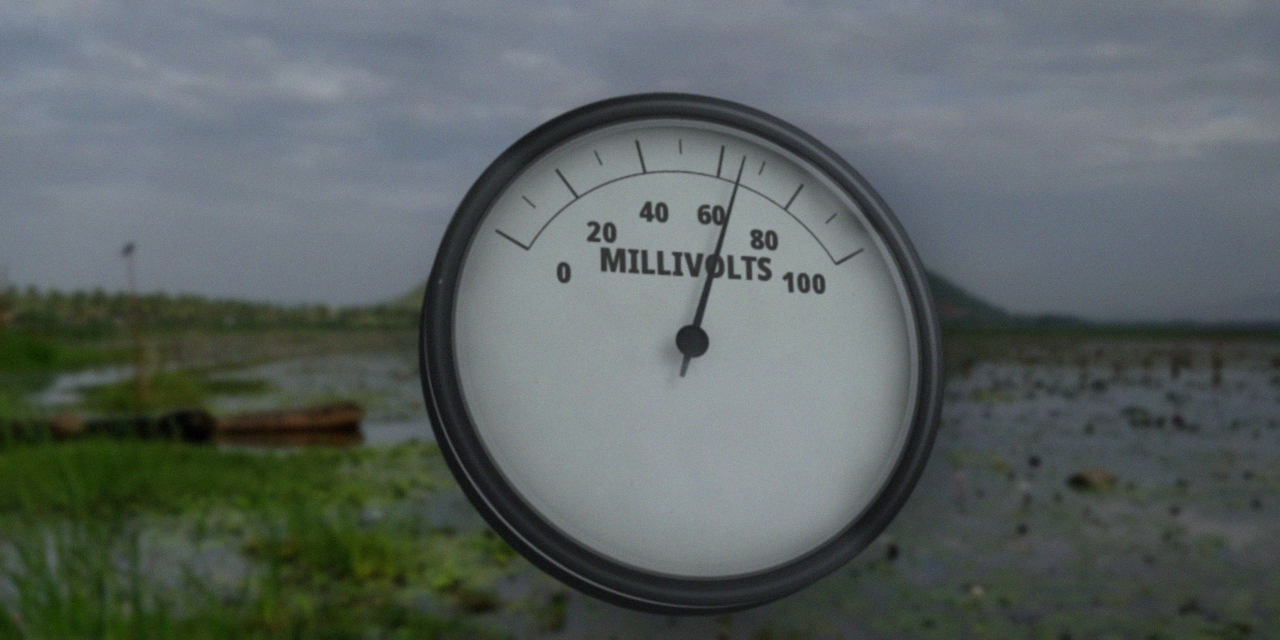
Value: 65 mV
